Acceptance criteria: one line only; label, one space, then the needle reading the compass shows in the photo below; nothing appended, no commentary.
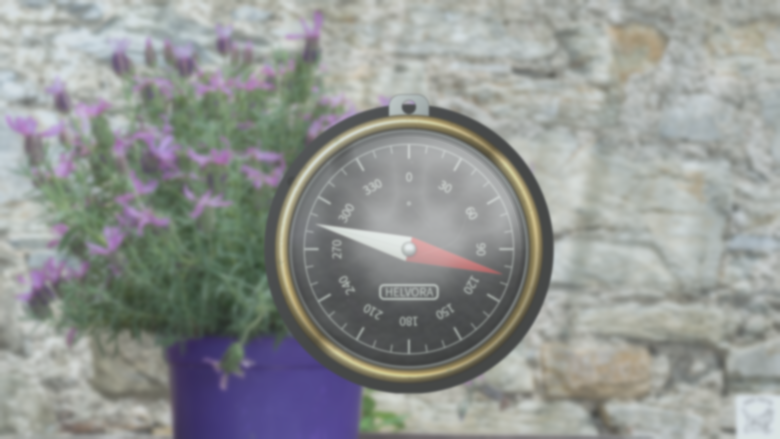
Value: 105 °
